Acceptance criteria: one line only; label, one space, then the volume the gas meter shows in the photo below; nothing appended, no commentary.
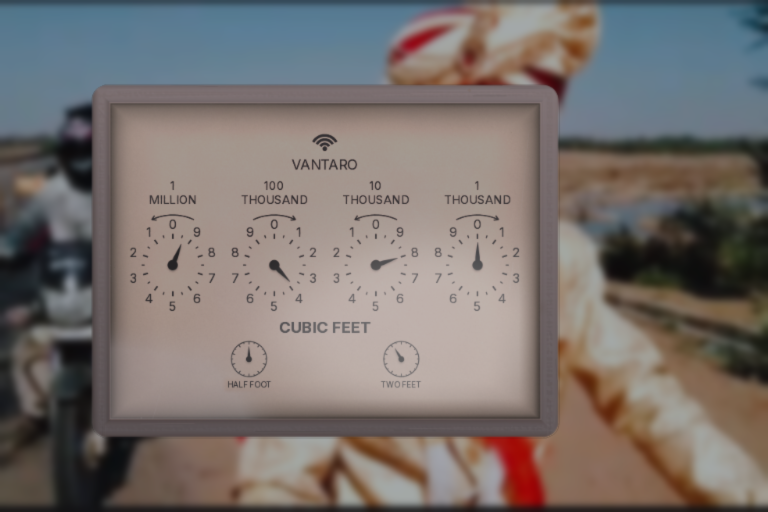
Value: 938000 ft³
